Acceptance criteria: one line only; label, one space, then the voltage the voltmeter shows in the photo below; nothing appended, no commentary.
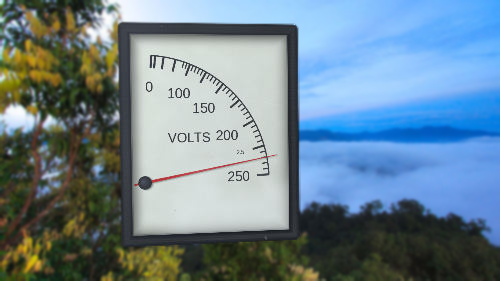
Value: 235 V
